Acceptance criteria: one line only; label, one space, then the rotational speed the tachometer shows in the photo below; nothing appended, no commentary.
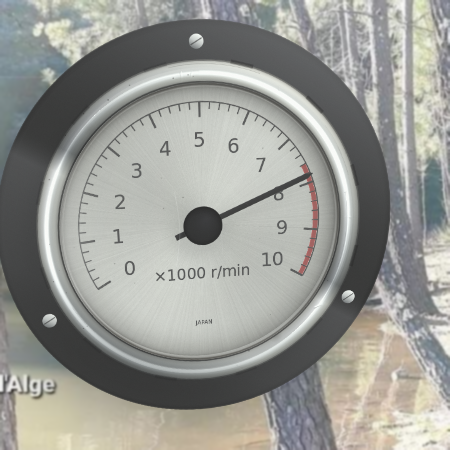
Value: 7800 rpm
